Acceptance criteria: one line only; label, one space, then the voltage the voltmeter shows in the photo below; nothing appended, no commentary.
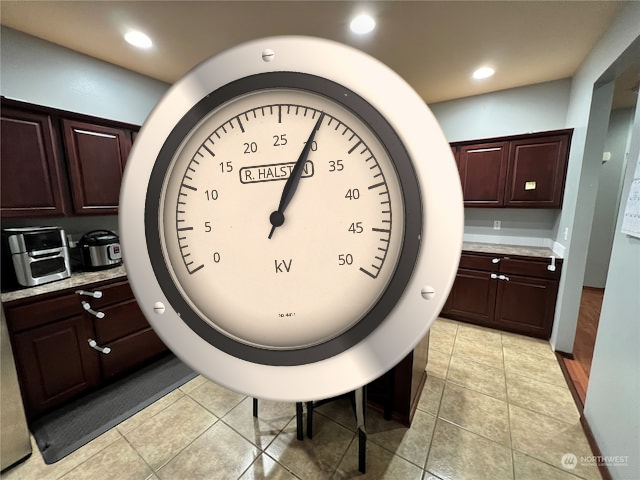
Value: 30 kV
